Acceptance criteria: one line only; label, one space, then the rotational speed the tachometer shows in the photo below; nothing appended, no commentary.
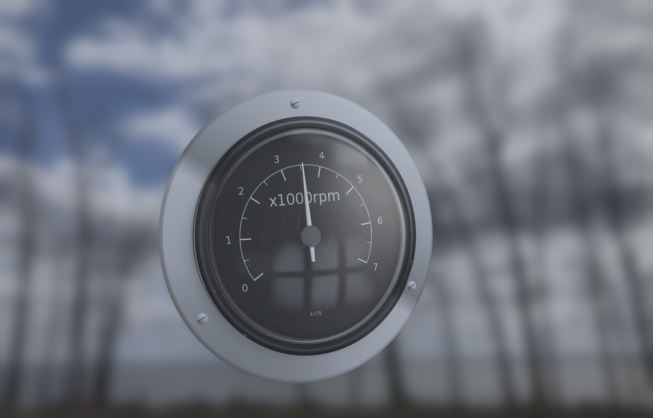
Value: 3500 rpm
